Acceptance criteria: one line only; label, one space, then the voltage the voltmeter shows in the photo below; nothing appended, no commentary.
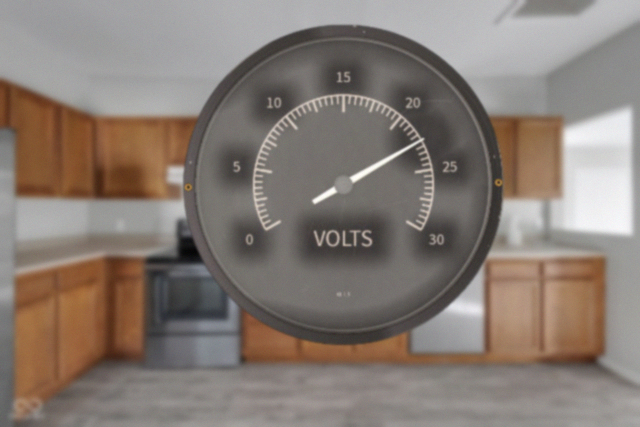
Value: 22.5 V
